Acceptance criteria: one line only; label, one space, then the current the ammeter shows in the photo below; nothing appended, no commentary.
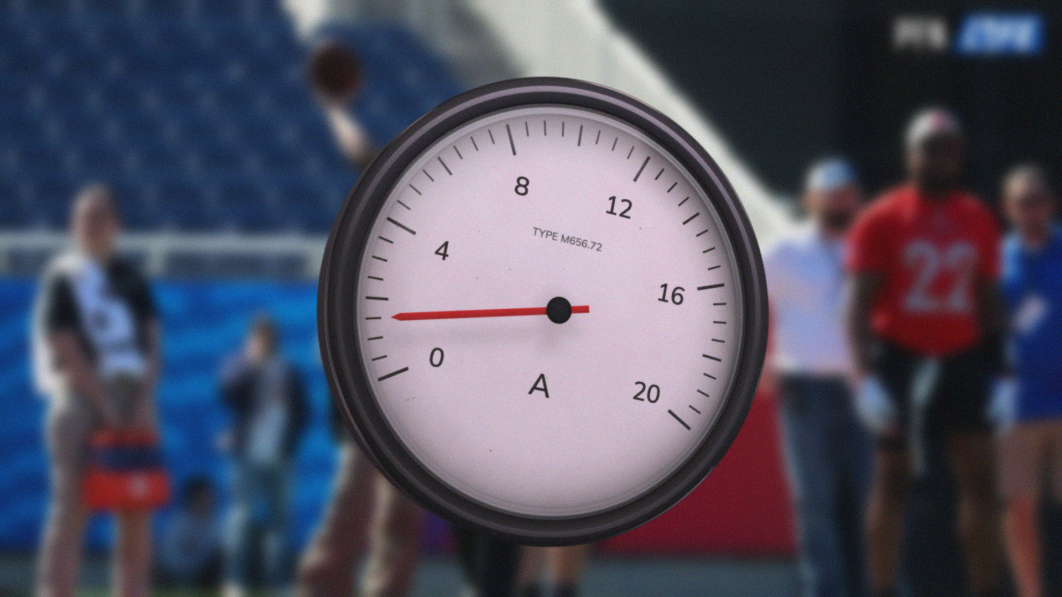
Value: 1.5 A
